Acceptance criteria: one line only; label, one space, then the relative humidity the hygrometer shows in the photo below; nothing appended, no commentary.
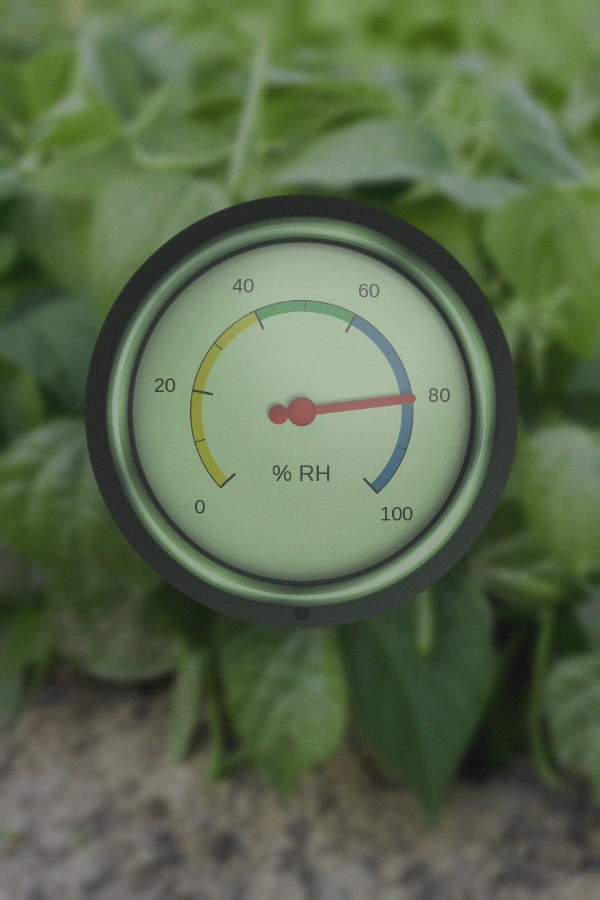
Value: 80 %
